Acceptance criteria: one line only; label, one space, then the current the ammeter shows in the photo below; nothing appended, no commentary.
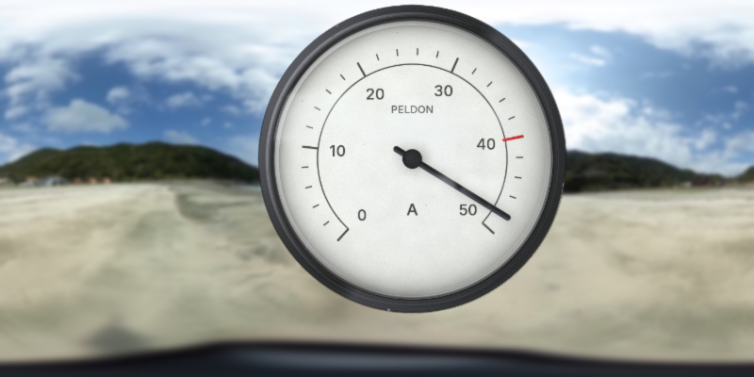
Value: 48 A
